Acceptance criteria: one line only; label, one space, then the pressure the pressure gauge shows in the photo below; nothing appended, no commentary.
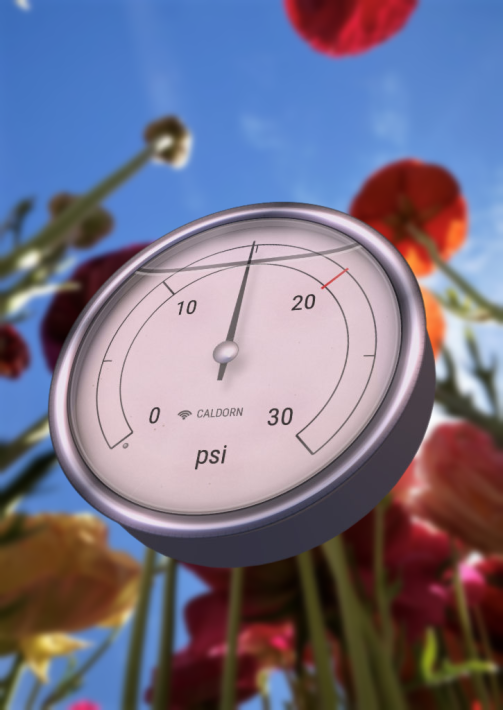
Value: 15 psi
